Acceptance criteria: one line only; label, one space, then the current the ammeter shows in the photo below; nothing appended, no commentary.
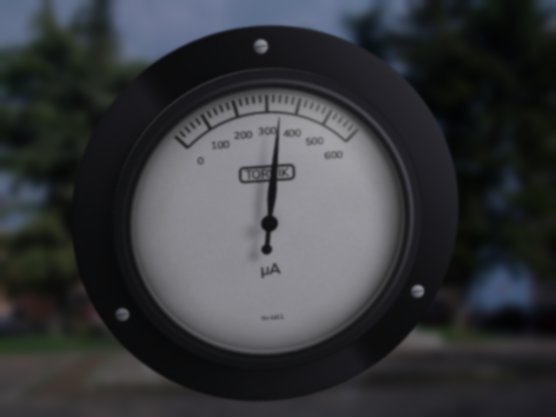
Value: 340 µA
